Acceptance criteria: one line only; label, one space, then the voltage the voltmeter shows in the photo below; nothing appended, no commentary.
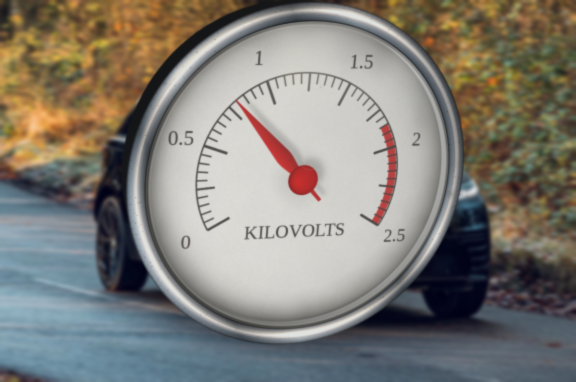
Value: 0.8 kV
